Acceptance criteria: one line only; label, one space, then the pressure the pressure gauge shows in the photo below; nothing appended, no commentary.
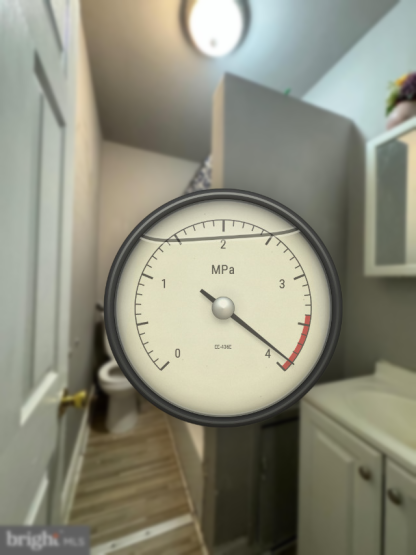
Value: 3.9 MPa
